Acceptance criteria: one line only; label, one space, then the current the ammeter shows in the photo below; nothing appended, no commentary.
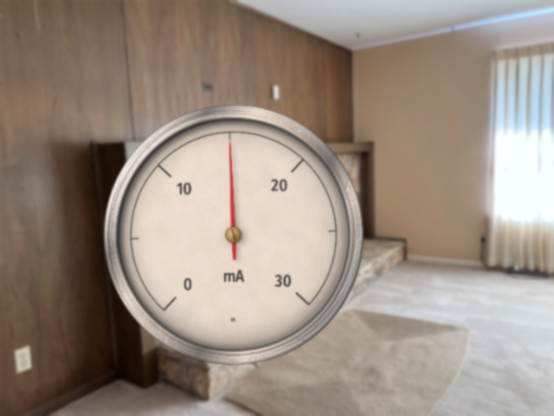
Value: 15 mA
